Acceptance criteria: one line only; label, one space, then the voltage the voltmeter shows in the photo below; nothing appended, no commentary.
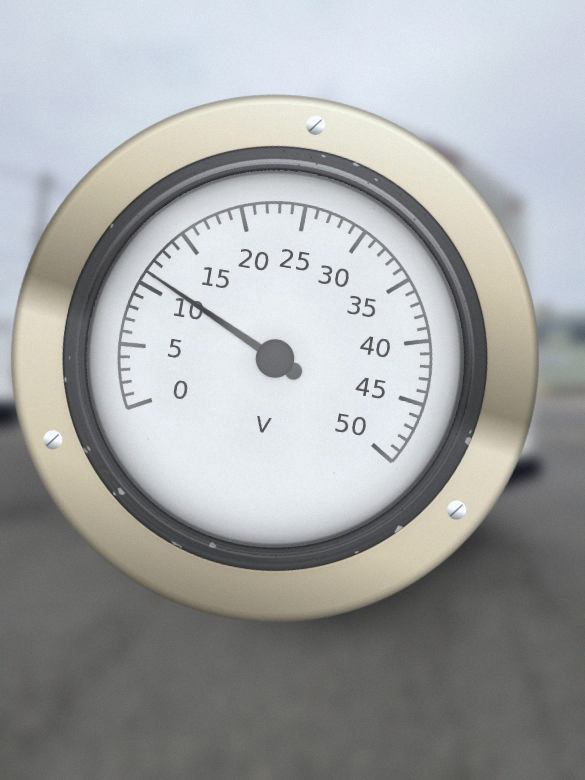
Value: 11 V
